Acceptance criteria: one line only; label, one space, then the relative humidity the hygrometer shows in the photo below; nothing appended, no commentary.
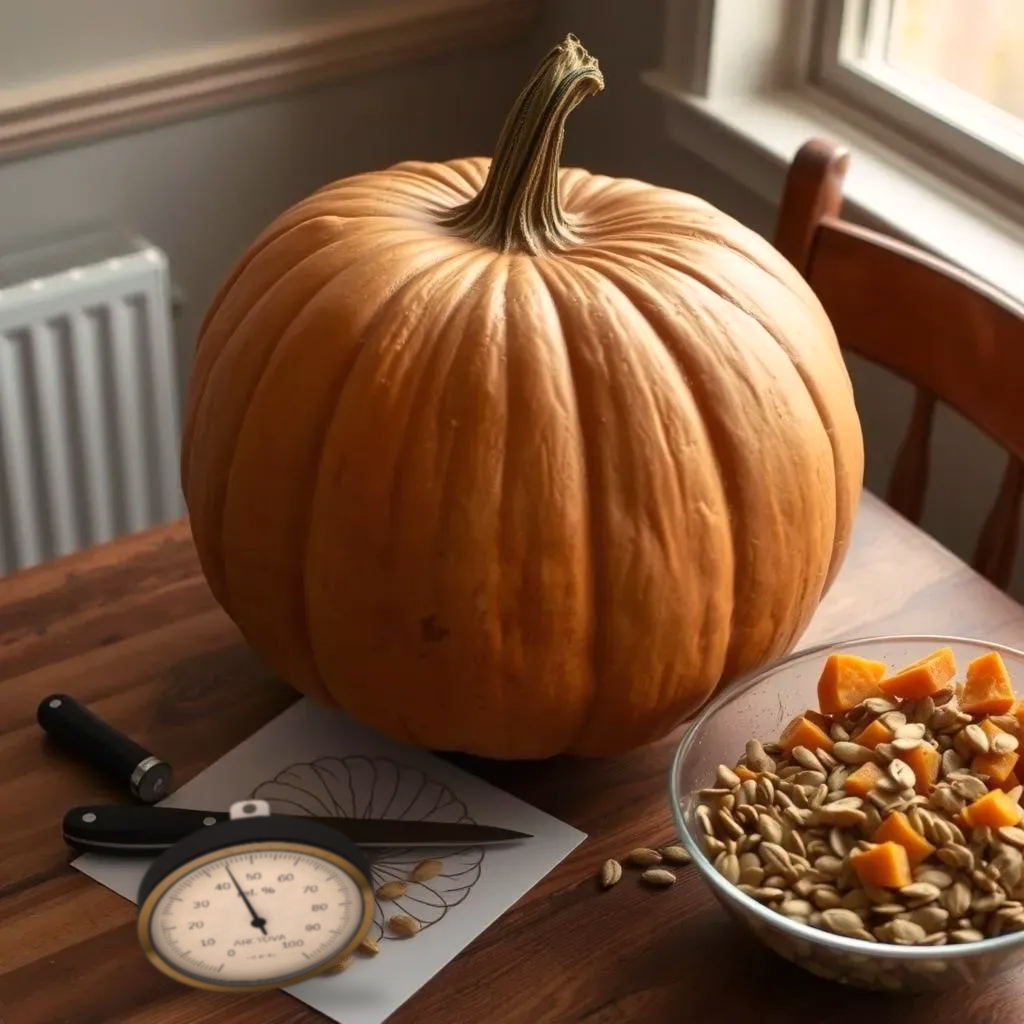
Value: 45 %
